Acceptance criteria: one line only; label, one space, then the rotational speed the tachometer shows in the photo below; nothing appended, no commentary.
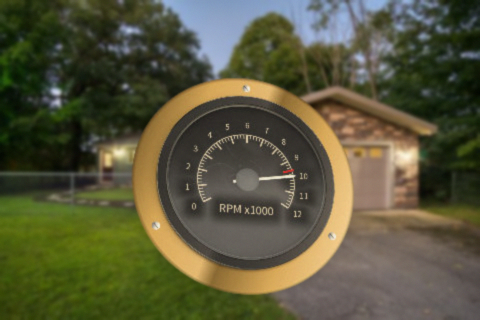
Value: 10000 rpm
